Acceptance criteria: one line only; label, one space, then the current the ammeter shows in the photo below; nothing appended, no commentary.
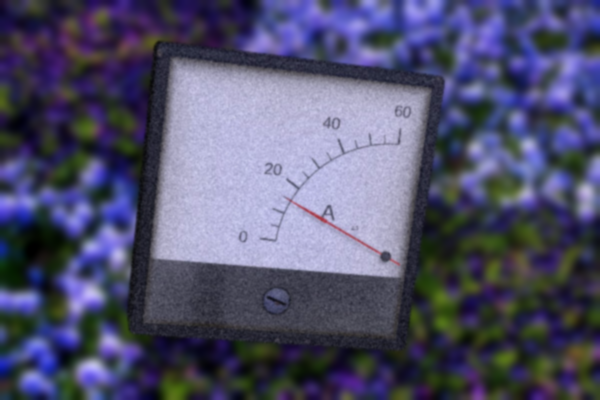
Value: 15 A
